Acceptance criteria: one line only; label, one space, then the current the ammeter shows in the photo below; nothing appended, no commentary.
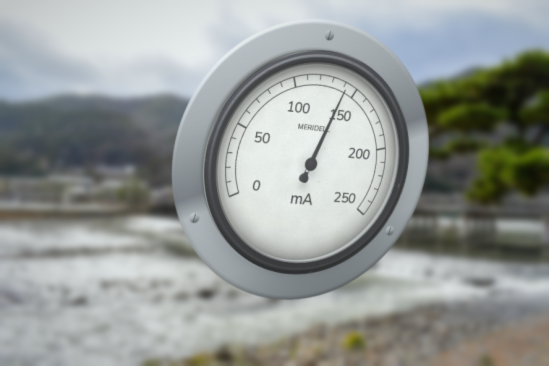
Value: 140 mA
